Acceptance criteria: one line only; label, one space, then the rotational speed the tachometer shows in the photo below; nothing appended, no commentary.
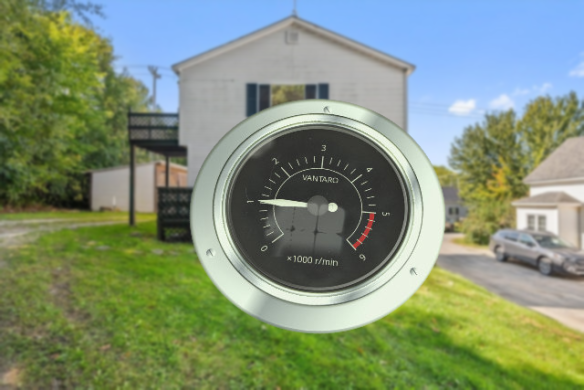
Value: 1000 rpm
